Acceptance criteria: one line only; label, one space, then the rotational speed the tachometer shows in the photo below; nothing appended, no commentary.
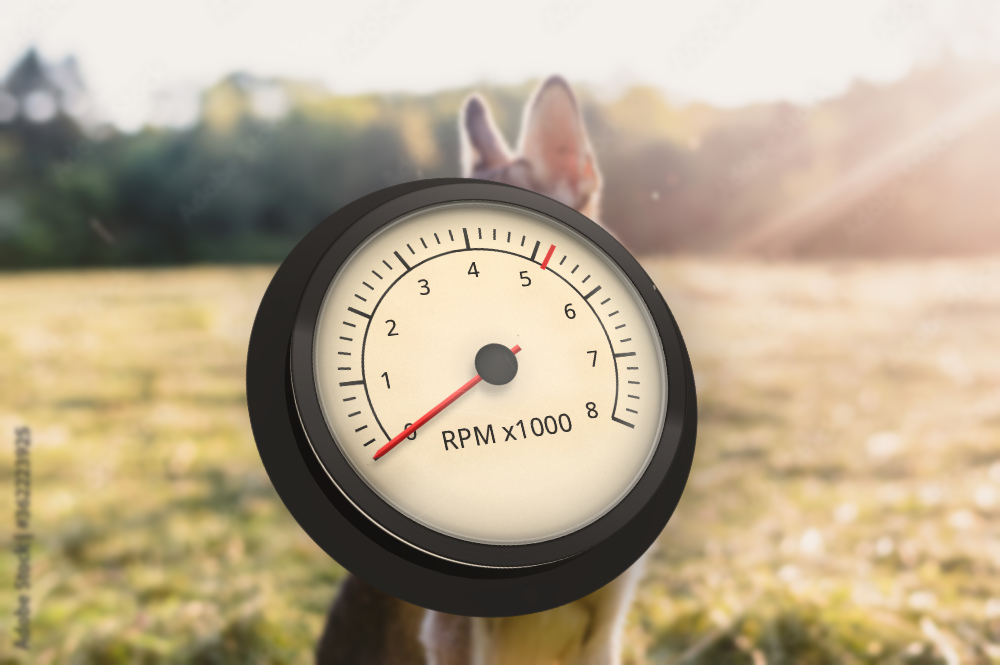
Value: 0 rpm
